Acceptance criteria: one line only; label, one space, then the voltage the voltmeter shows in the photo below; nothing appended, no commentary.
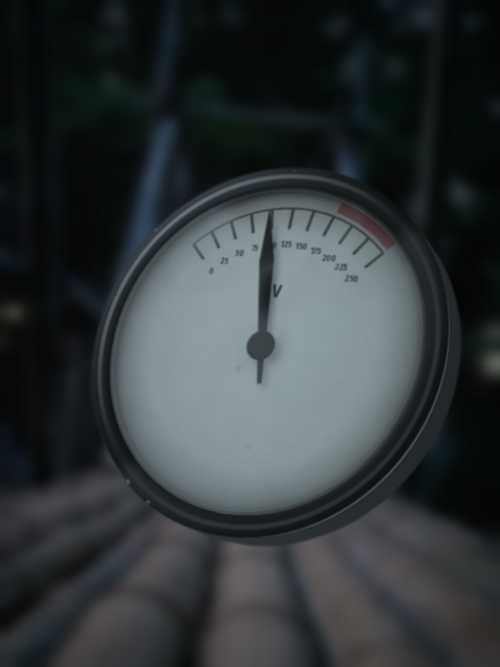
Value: 100 V
